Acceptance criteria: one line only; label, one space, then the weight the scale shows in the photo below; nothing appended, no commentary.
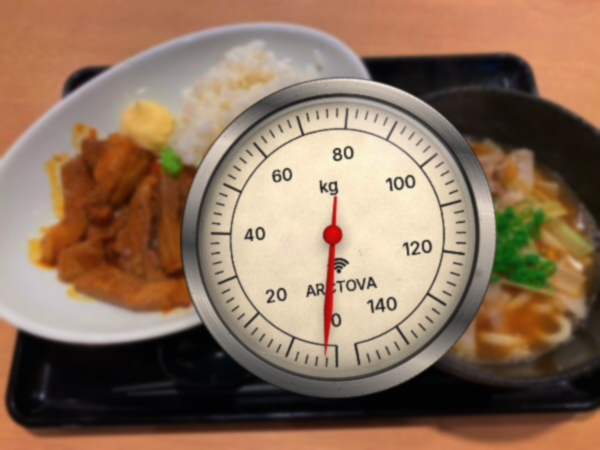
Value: 2 kg
